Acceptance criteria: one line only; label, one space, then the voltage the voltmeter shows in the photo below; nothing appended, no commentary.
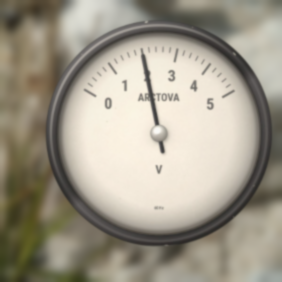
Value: 2 V
